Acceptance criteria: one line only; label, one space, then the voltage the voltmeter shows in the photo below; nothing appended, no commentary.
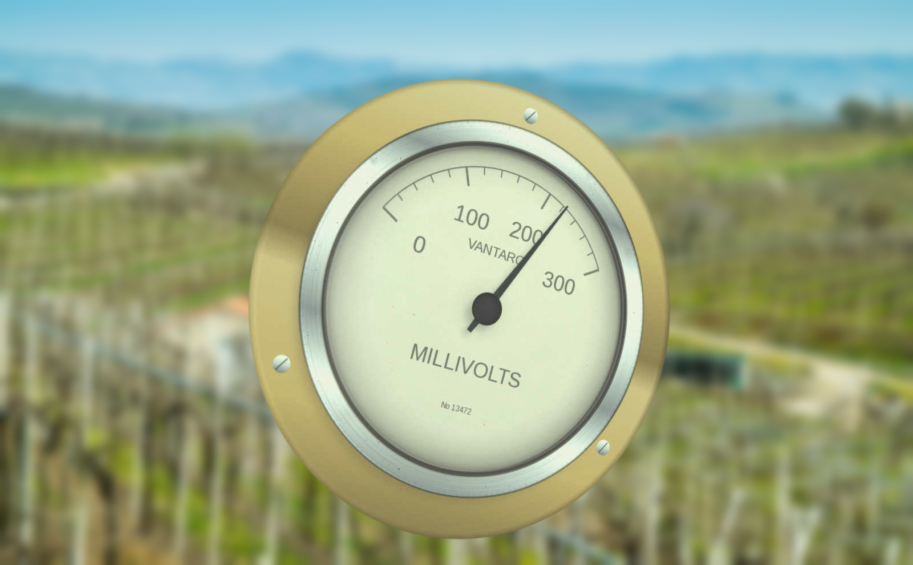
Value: 220 mV
